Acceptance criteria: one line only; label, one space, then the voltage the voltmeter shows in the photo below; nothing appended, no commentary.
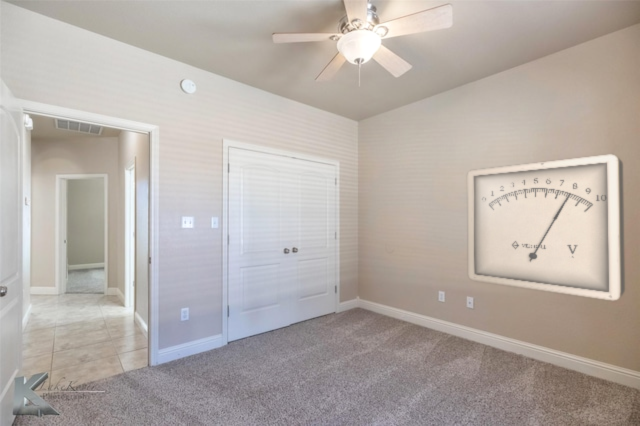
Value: 8 V
